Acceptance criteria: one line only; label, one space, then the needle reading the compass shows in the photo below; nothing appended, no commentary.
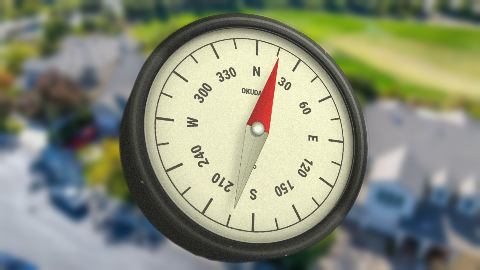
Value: 15 °
